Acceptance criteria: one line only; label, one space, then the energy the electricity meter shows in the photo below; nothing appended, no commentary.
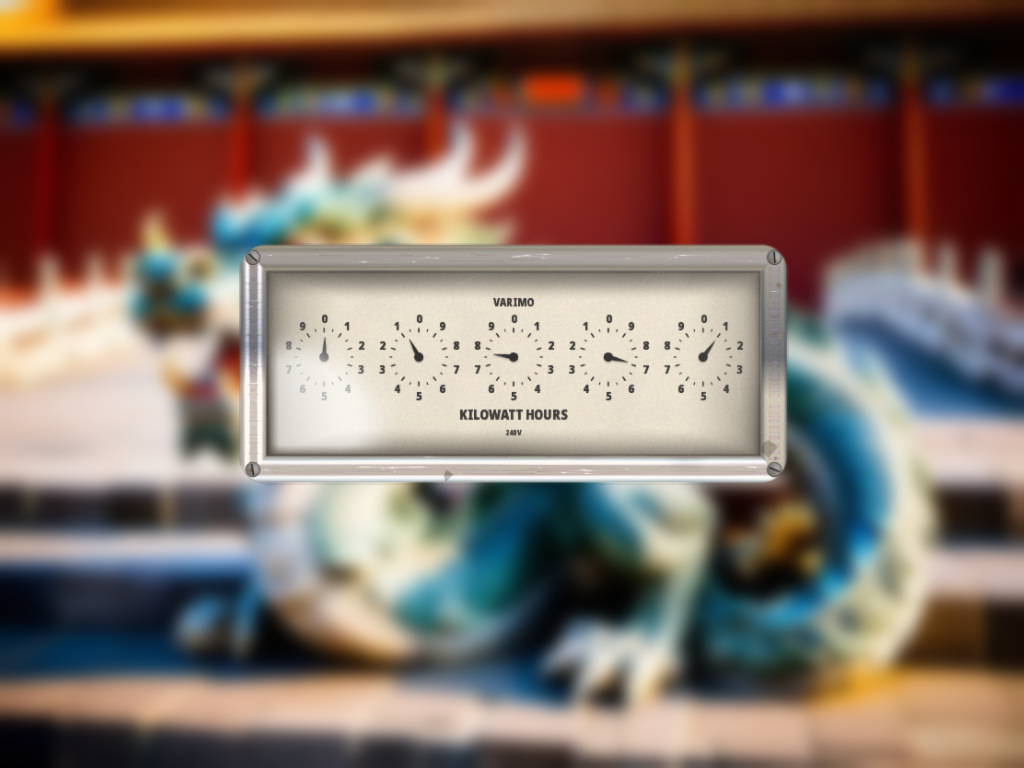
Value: 771 kWh
